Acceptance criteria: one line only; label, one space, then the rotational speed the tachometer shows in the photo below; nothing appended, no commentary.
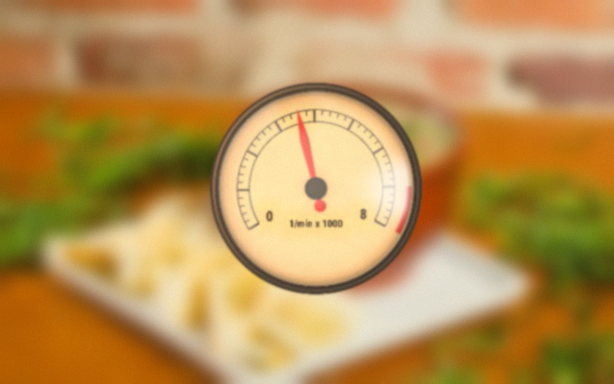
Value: 3600 rpm
